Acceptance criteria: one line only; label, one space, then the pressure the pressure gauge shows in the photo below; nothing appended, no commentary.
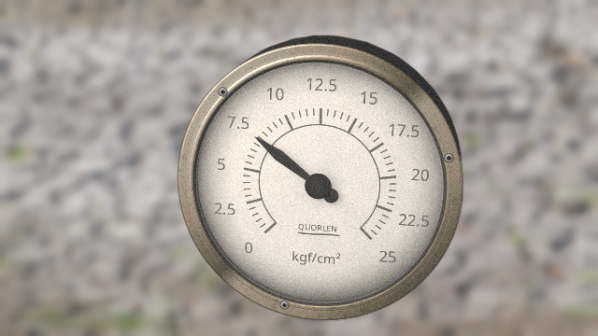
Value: 7.5 kg/cm²
